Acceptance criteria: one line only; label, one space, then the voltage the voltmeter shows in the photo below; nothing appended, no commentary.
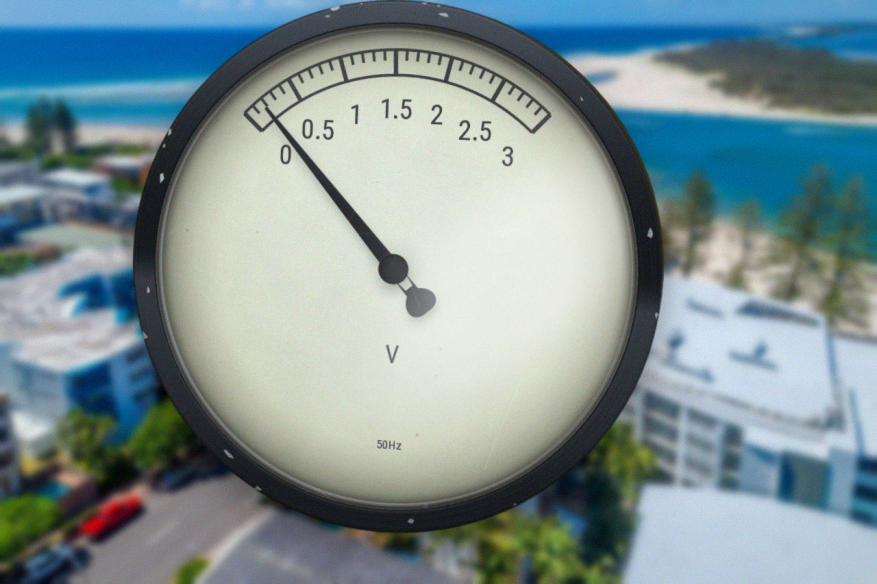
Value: 0.2 V
